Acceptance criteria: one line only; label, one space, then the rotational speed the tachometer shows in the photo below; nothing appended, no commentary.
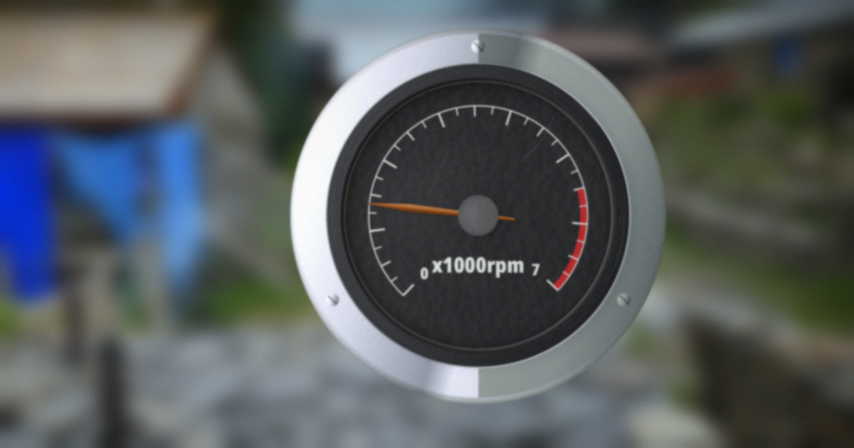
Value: 1375 rpm
